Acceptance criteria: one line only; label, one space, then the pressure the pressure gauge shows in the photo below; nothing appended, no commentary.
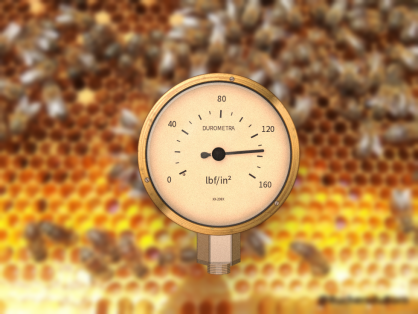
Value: 135 psi
